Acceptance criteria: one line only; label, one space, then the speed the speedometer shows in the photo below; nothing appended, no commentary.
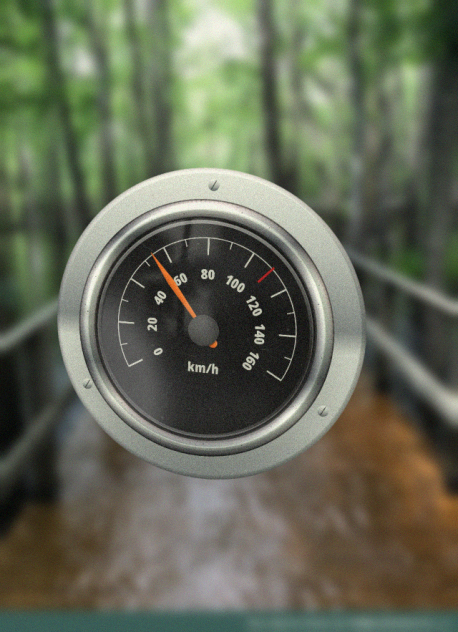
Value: 55 km/h
